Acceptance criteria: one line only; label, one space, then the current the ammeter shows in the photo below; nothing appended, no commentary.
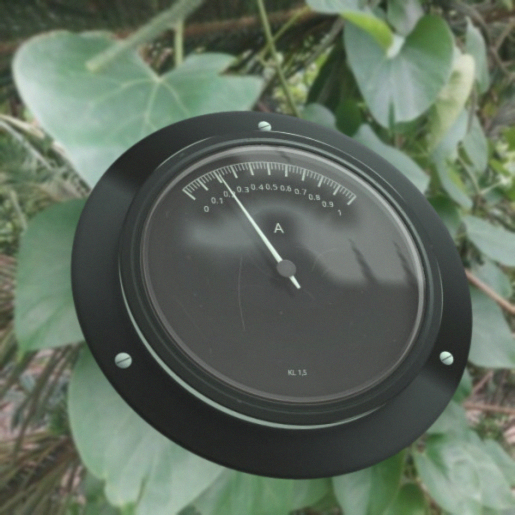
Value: 0.2 A
